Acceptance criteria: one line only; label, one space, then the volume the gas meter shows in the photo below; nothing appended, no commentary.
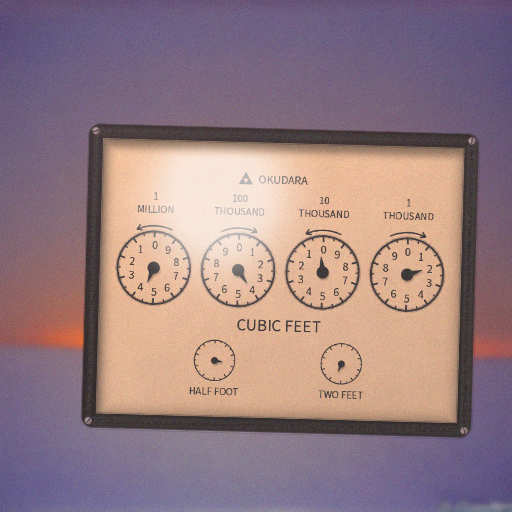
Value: 440200 ft³
